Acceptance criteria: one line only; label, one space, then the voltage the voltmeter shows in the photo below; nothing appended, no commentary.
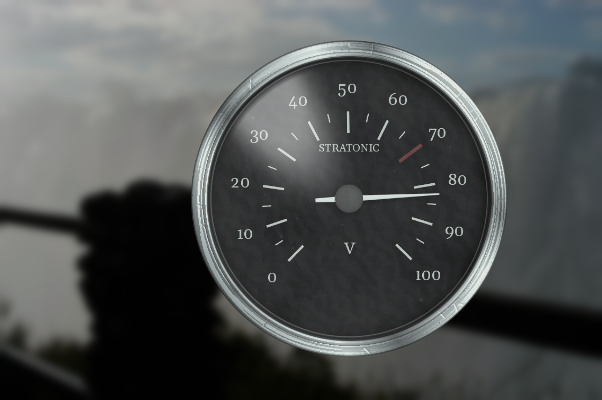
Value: 82.5 V
